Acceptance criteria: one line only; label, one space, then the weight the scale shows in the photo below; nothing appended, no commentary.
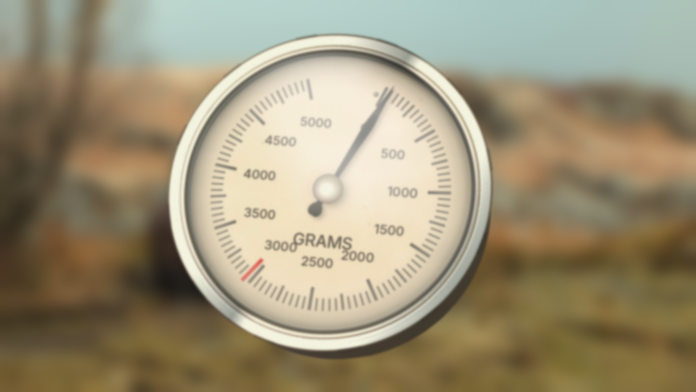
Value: 50 g
